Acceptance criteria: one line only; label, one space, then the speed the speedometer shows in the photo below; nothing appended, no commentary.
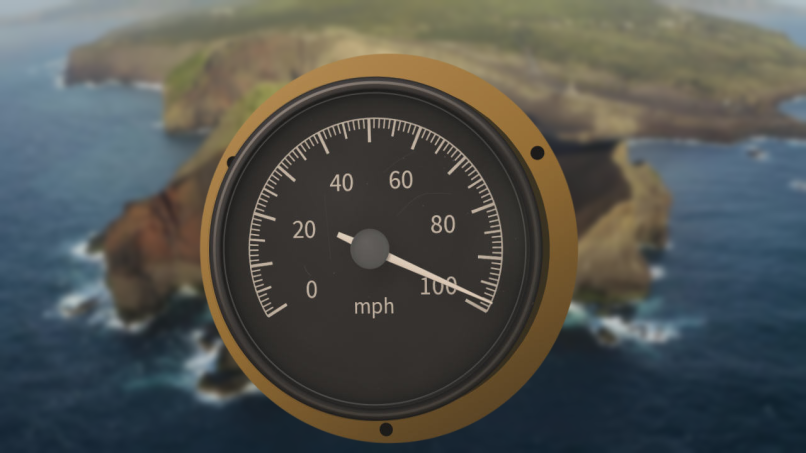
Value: 98 mph
